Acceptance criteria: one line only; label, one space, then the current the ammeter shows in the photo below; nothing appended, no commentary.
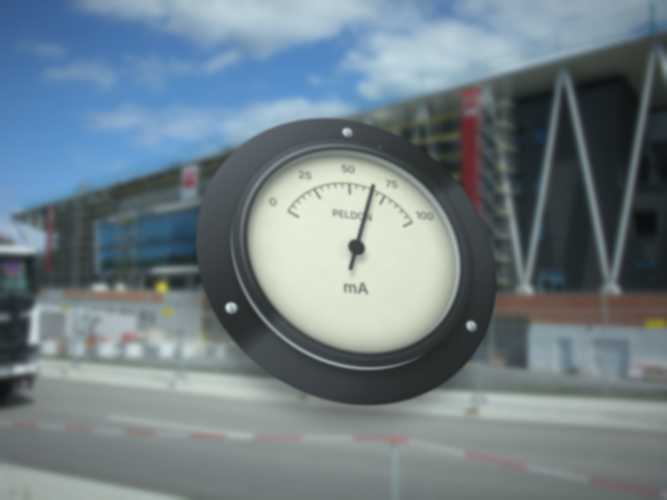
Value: 65 mA
